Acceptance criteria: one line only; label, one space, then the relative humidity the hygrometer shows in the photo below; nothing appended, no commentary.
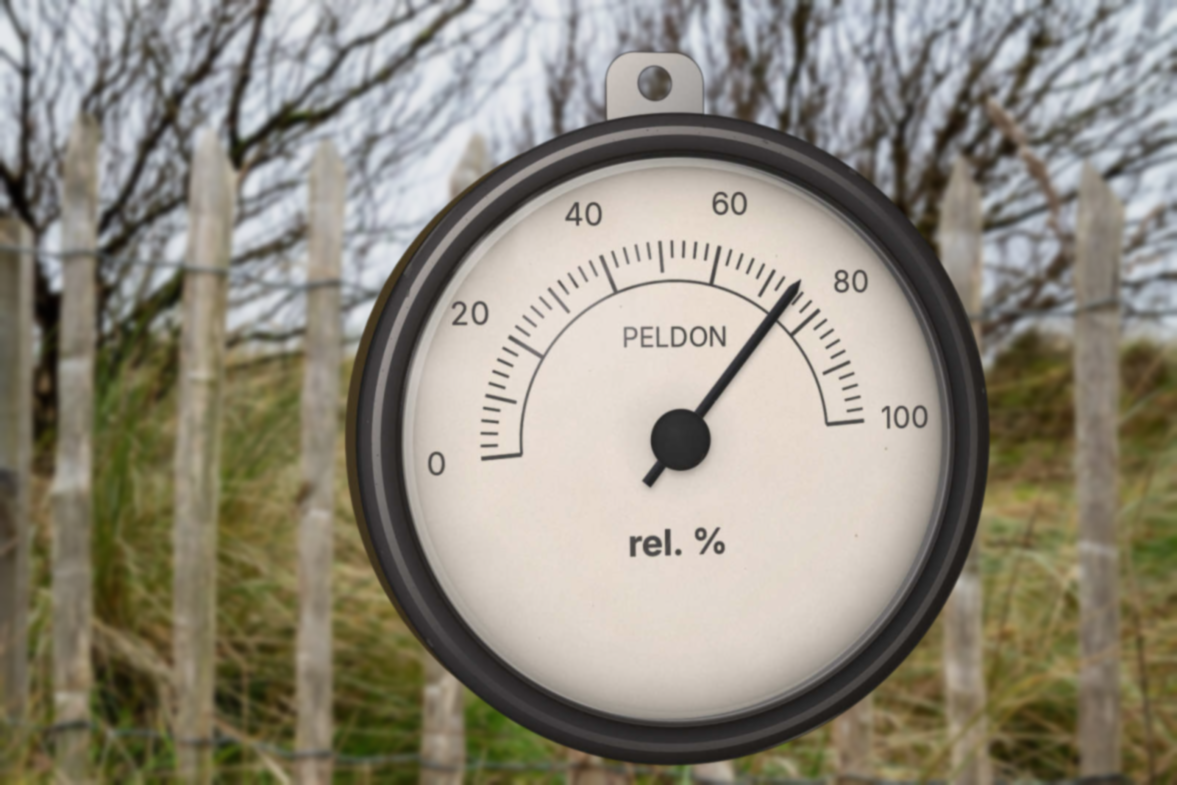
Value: 74 %
